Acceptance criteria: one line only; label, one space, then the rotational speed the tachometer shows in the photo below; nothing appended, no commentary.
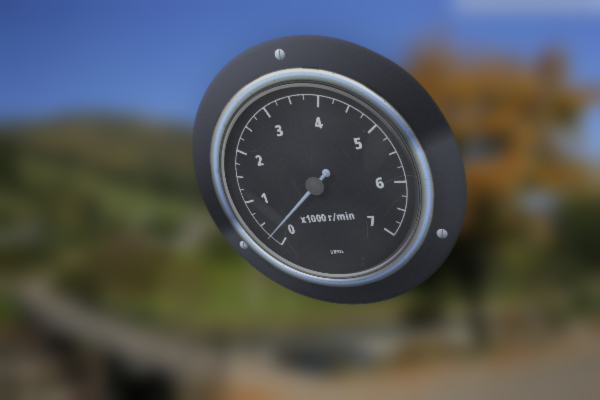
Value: 250 rpm
